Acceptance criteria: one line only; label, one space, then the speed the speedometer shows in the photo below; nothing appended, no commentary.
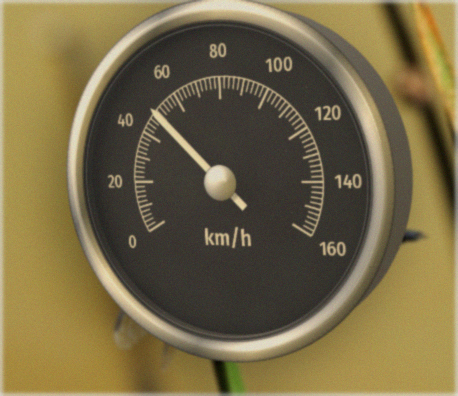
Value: 50 km/h
